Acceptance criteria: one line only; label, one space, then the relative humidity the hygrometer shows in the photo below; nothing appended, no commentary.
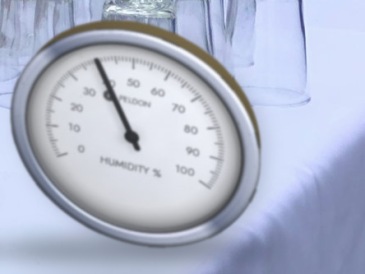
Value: 40 %
